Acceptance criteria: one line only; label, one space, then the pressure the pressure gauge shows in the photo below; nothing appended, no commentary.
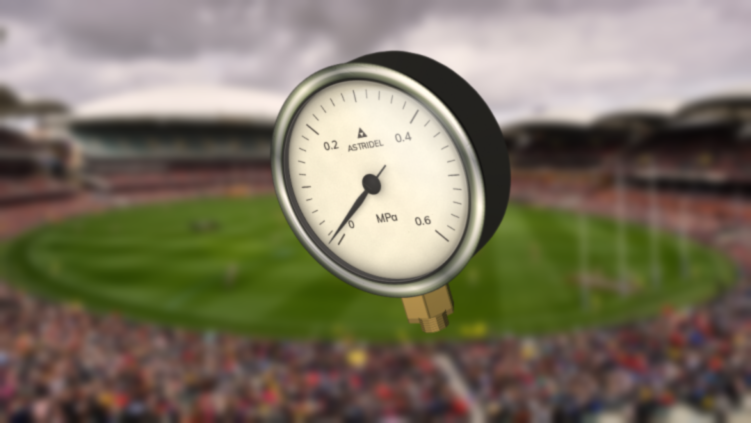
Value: 0.01 MPa
